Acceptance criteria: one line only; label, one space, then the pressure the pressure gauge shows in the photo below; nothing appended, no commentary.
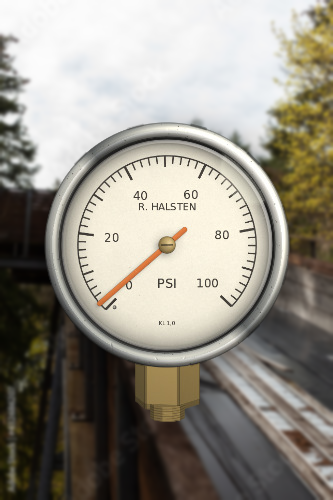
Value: 2 psi
